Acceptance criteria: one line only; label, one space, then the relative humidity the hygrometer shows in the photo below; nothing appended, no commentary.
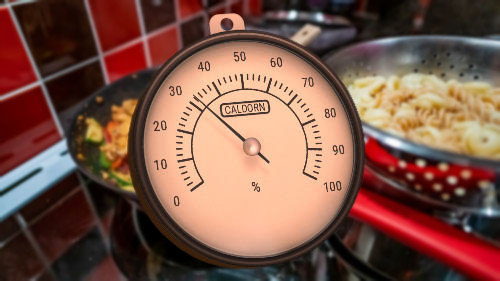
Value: 32 %
